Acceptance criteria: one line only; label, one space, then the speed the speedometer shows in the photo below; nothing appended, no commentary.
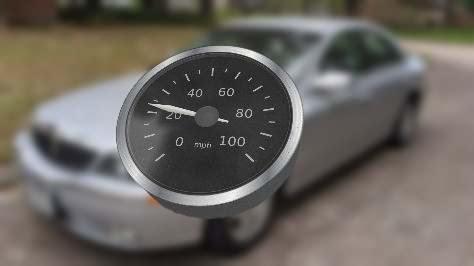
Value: 22.5 mph
